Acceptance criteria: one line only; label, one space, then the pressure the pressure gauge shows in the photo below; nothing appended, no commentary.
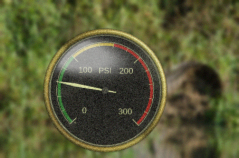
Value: 60 psi
